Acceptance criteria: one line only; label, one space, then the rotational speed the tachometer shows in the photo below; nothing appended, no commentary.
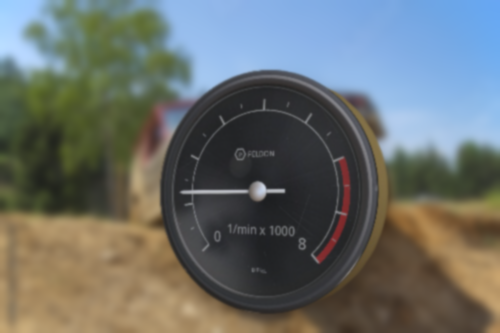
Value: 1250 rpm
